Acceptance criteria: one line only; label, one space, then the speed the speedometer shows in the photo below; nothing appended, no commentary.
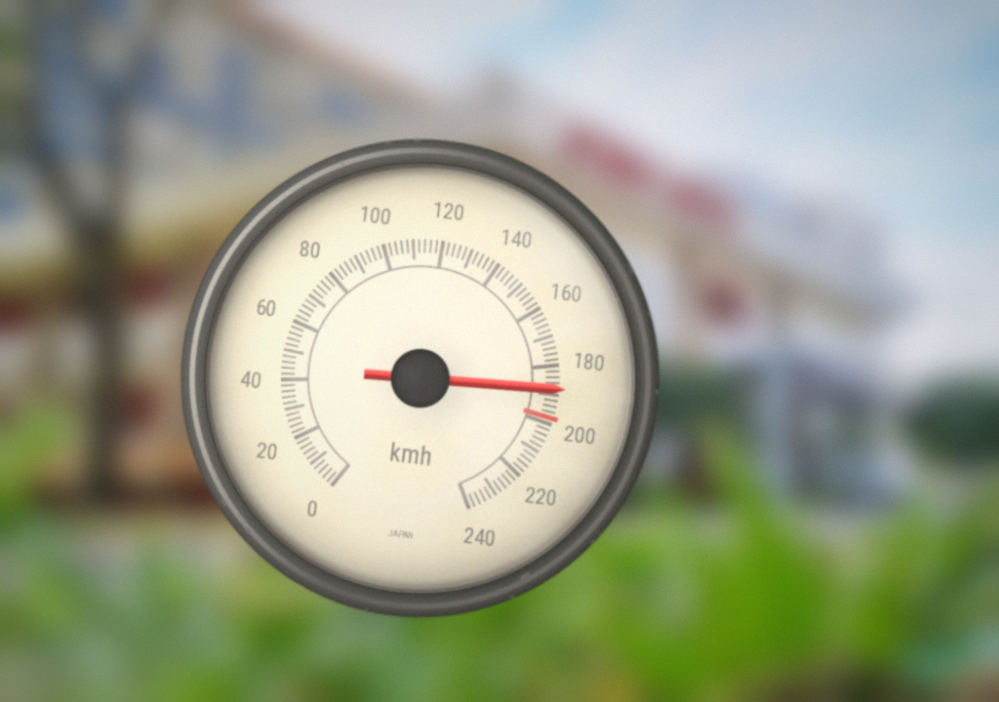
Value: 188 km/h
